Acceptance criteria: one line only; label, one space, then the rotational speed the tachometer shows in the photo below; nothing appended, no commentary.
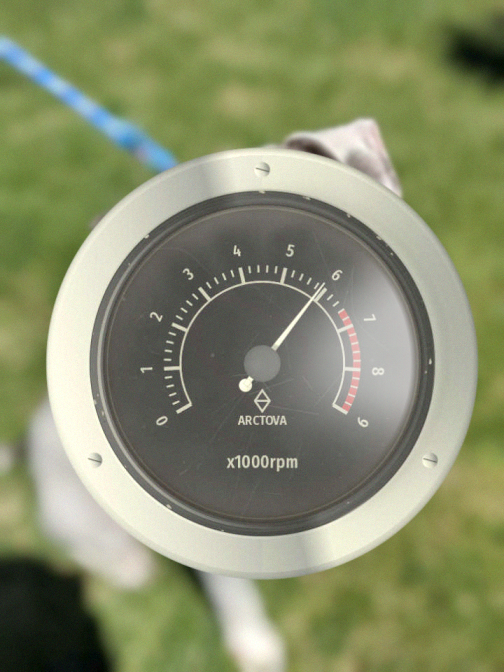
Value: 5900 rpm
